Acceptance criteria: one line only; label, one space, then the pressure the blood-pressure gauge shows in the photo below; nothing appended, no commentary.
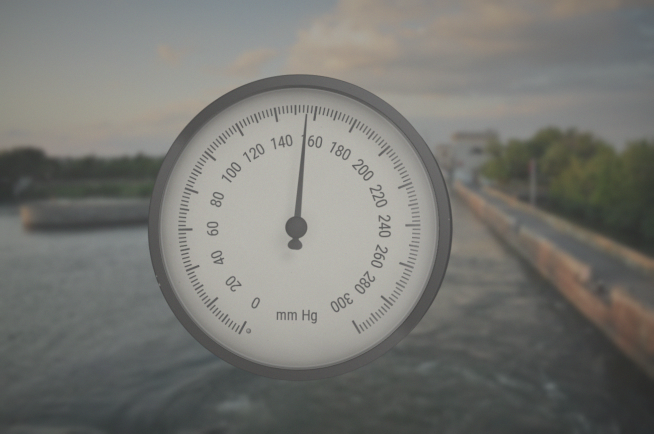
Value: 156 mmHg
